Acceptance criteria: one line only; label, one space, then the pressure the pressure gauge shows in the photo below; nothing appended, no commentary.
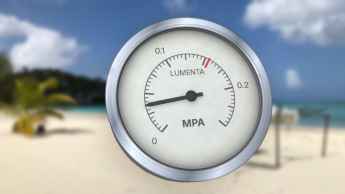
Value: 0.035 MPa
